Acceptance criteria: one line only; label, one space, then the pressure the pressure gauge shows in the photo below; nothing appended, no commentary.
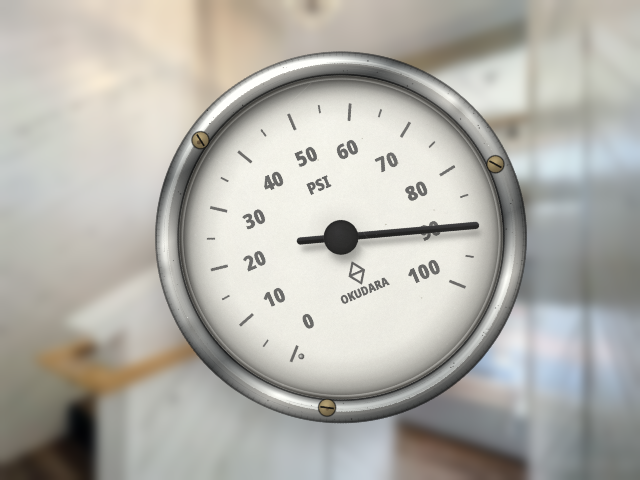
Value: 90 psi
